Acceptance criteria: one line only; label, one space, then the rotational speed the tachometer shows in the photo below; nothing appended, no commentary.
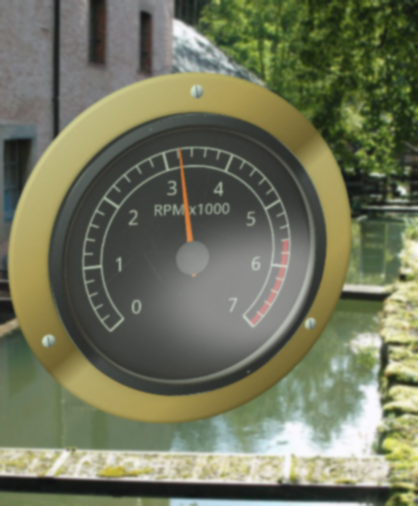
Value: 3200 rpm
